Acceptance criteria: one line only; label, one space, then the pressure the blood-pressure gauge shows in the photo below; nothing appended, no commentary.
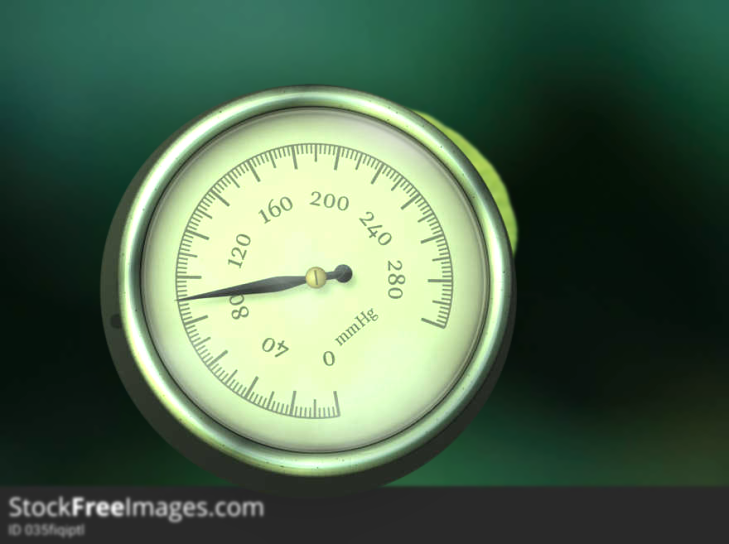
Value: 90 mmHg
